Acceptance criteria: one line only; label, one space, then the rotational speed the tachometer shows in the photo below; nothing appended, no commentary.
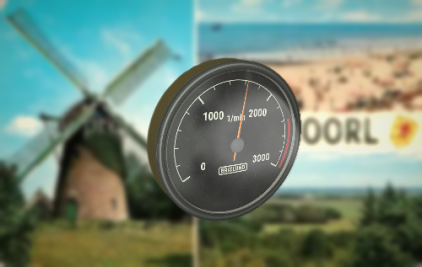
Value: 1600 rpm
